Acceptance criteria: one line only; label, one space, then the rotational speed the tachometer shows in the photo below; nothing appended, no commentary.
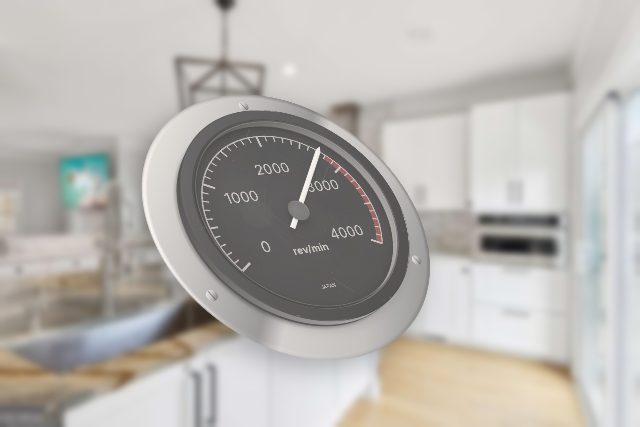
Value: 2700 rpm
